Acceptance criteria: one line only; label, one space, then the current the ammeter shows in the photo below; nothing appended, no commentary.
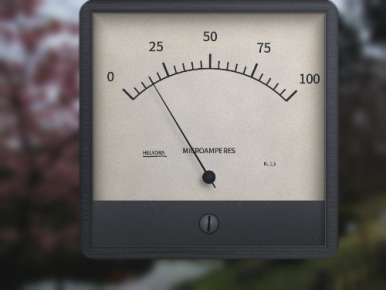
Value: 15 µA
